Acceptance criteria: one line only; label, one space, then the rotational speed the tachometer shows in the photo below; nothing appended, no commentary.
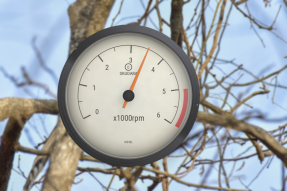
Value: 3500 rpm
